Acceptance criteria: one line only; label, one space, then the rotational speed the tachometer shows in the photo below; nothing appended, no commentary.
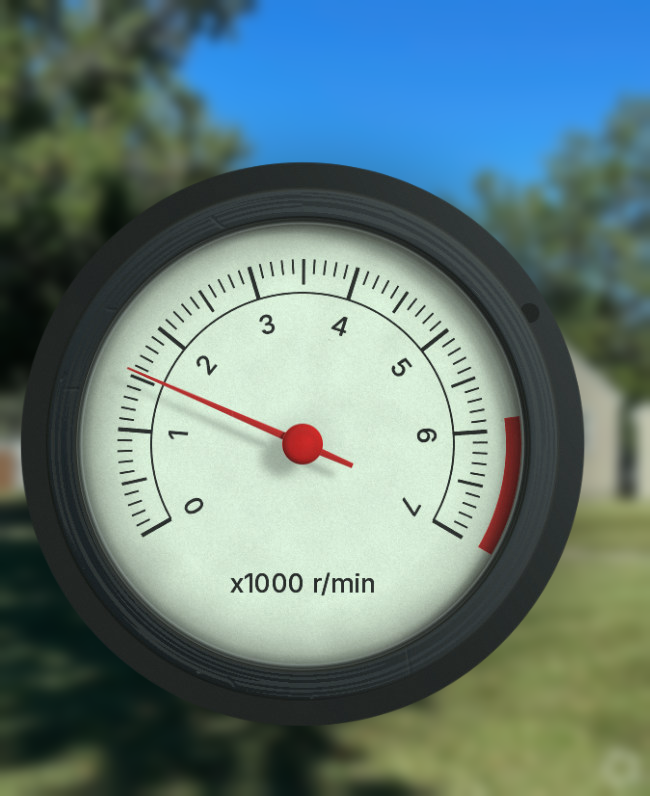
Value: 1550 rpm
